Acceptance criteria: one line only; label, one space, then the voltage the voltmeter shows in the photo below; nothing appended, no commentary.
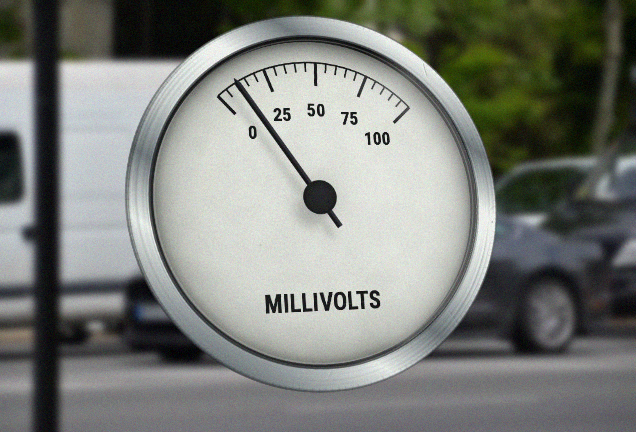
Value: 10 mV
